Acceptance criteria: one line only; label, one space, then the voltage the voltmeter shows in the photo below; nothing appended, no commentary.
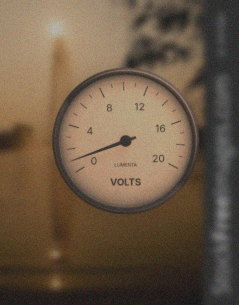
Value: 1 V
